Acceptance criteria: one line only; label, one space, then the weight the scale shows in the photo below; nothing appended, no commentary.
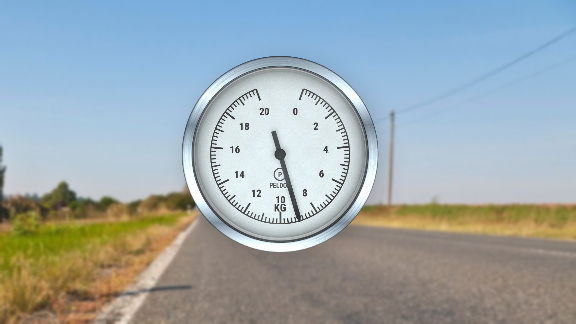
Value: 9 kg
